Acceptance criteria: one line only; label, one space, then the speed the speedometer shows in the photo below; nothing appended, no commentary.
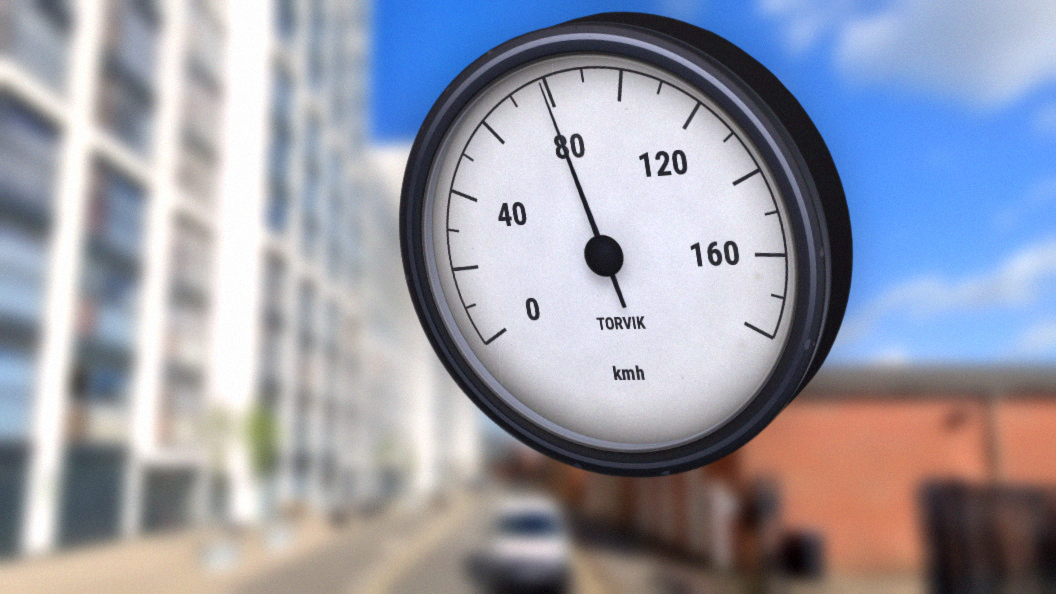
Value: 80 km/h
